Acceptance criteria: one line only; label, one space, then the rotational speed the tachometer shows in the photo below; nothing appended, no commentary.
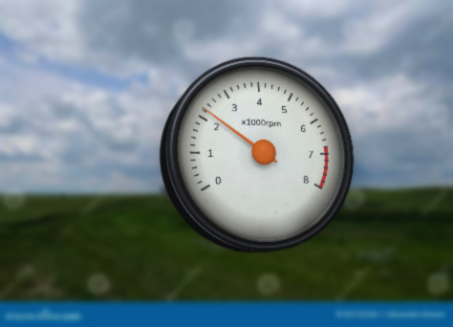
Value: 2200 rpm
